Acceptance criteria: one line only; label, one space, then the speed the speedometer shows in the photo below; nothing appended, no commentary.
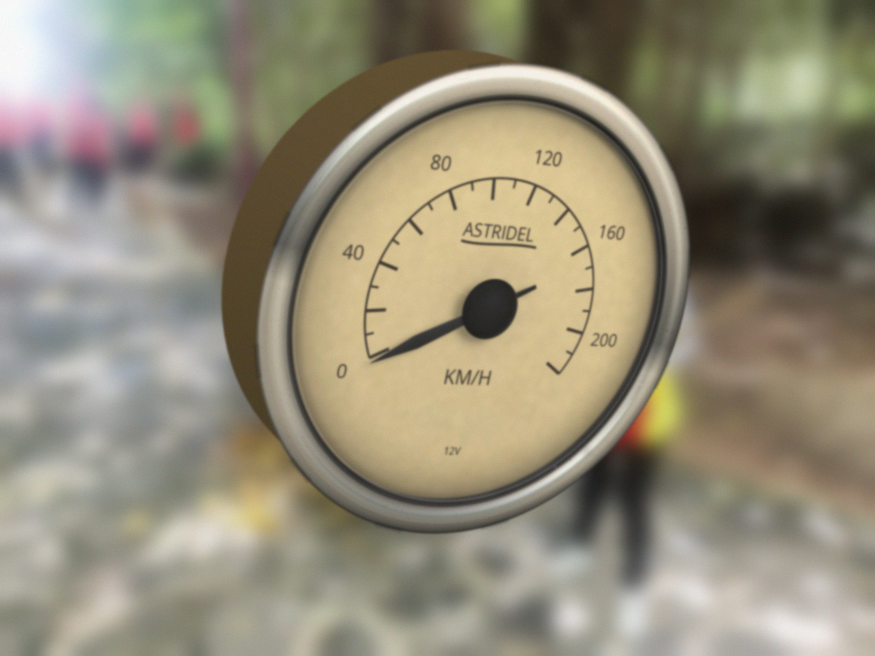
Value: 0 km/h
